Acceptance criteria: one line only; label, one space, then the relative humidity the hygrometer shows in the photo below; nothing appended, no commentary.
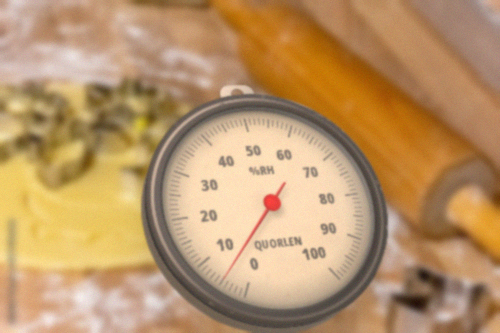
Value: 5 %
